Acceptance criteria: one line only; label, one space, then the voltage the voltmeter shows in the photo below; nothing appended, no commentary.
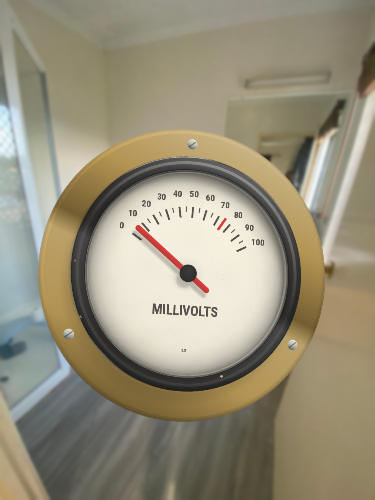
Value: 5 mV
